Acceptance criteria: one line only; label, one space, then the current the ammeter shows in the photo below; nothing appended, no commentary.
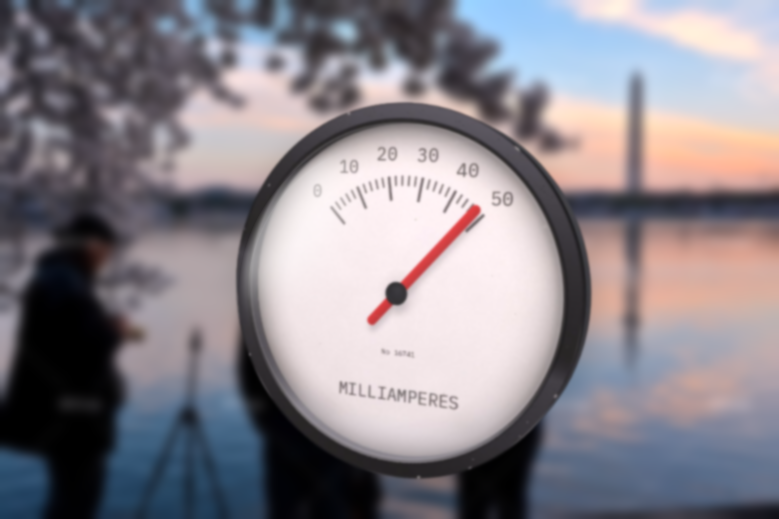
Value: 48 mA
